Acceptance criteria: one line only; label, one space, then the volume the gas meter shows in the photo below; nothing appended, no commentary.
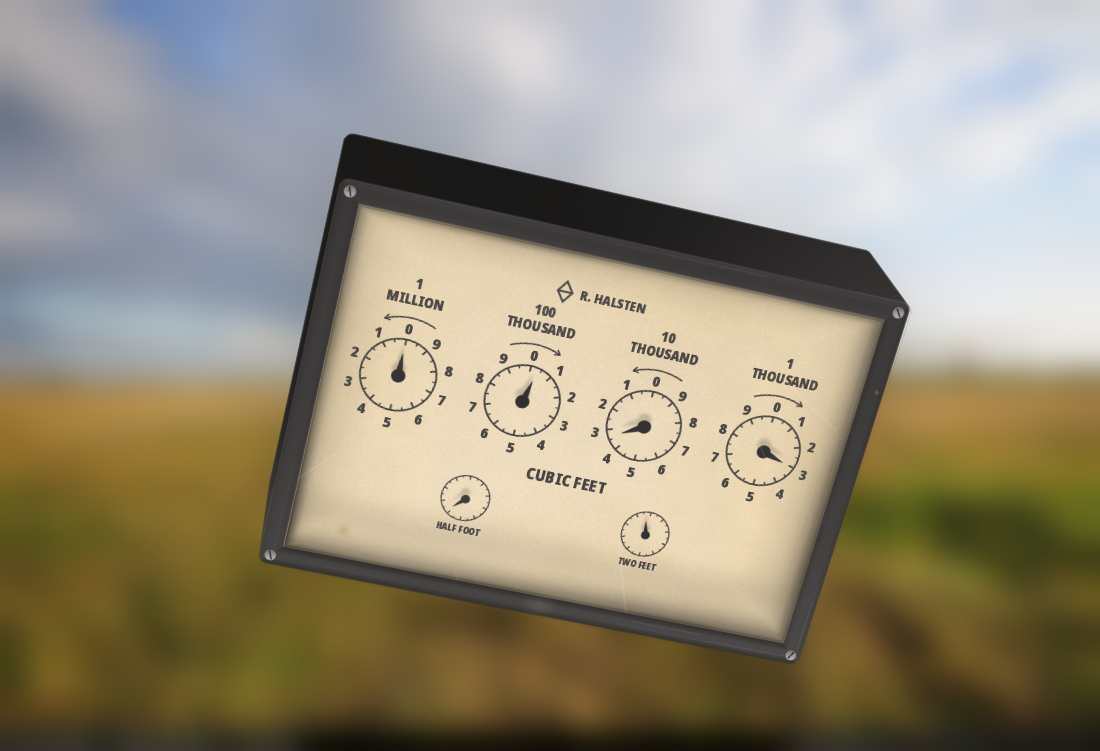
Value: 3300 ft³
